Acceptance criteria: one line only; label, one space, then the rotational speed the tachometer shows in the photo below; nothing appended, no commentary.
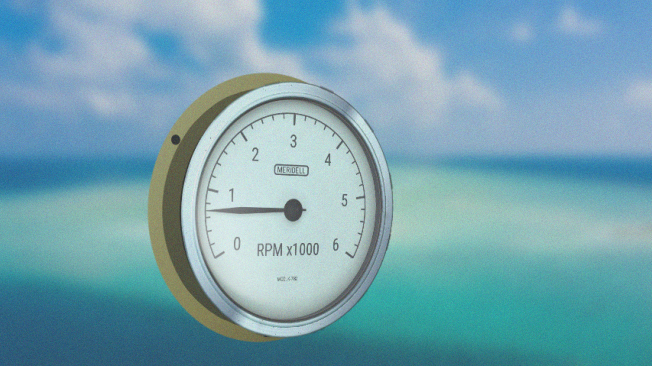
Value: 700 rpm
